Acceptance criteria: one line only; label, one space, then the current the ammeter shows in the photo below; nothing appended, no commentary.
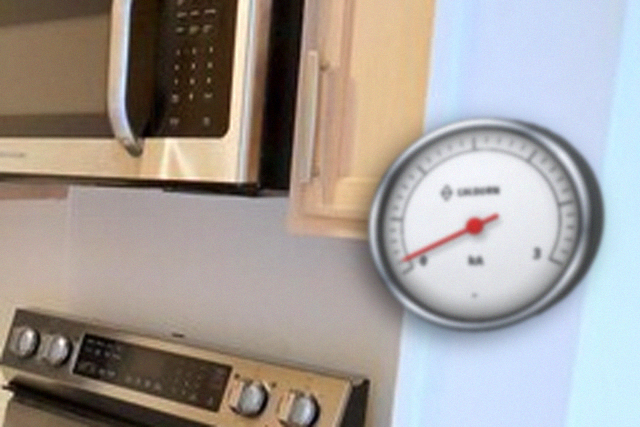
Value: 0.1 kA
